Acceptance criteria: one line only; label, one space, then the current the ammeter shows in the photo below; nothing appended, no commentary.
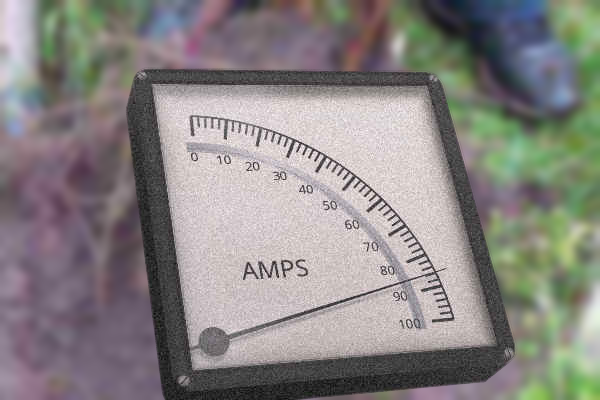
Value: 86 A
